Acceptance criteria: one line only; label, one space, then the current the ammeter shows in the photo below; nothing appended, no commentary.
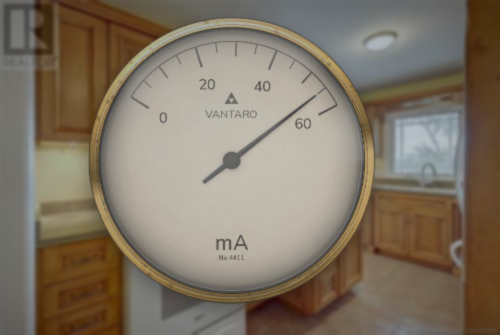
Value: 55 mA
